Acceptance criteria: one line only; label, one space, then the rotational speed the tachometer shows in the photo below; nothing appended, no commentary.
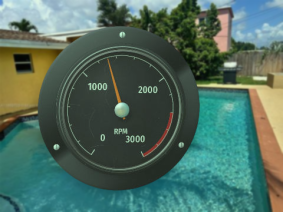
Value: 1300 rpm
